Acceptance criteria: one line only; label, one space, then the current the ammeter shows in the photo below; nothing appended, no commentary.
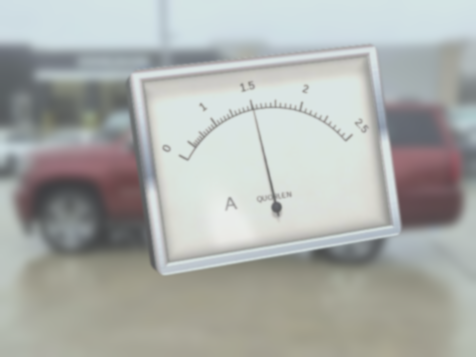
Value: 1.5 A
